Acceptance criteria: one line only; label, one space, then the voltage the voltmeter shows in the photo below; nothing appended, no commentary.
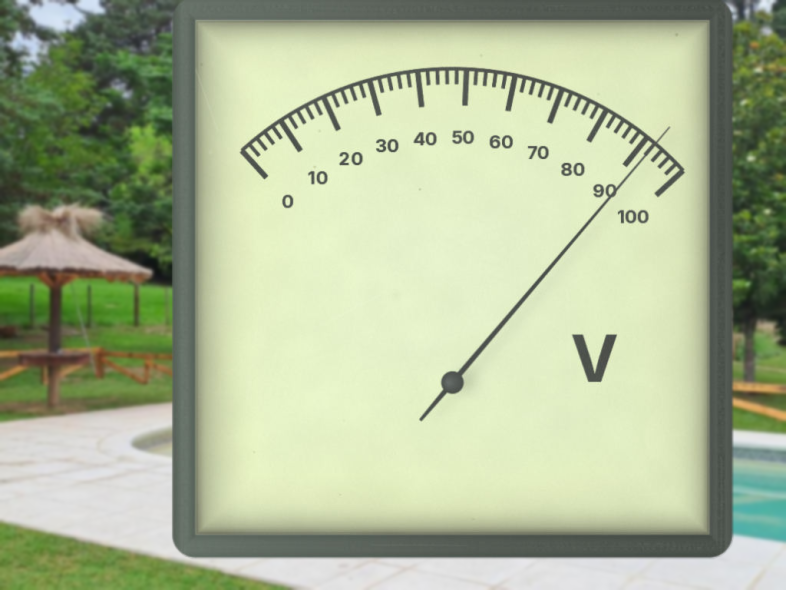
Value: 92 V
